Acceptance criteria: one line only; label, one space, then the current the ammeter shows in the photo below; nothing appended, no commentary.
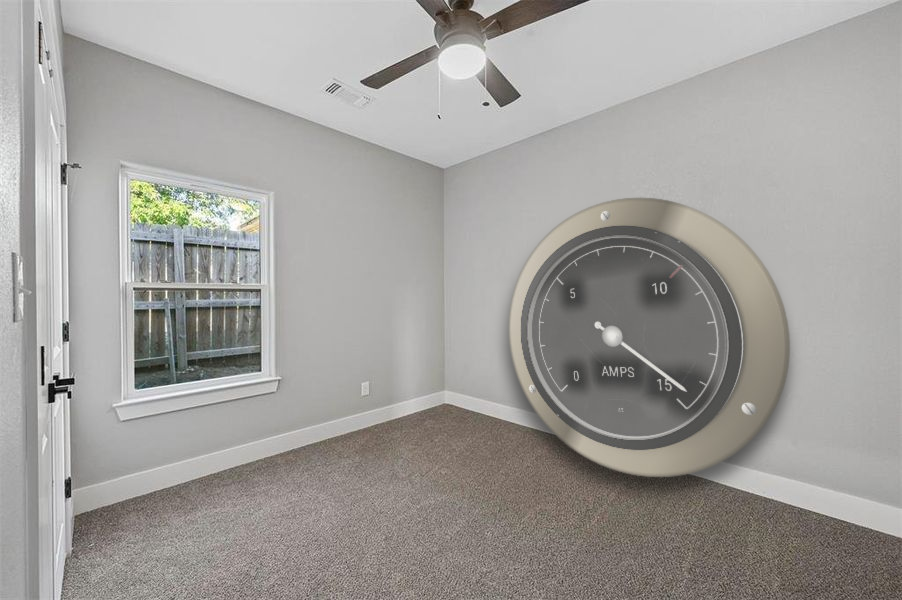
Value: 14.5 A
